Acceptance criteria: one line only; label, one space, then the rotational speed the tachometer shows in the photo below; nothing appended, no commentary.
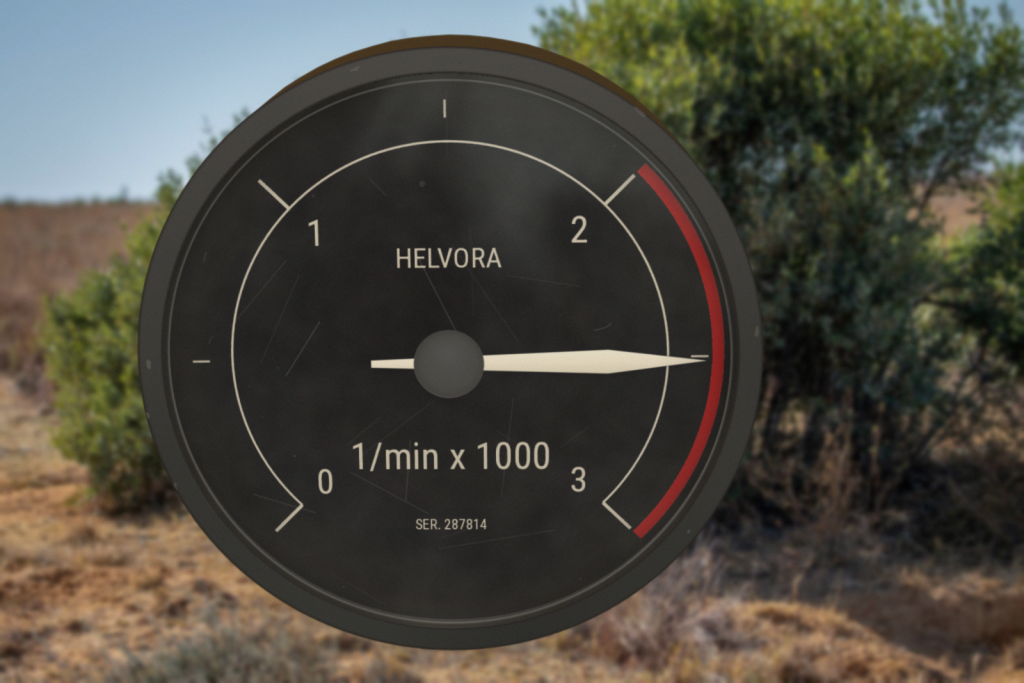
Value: 2500 rpm
